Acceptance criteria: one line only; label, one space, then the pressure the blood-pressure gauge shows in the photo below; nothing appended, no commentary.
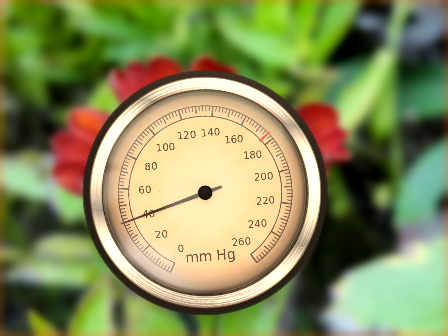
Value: 40 mmHg
